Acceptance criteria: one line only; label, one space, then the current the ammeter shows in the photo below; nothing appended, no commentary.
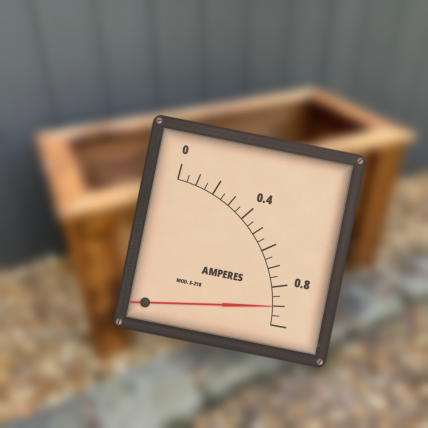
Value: 0.9 A
